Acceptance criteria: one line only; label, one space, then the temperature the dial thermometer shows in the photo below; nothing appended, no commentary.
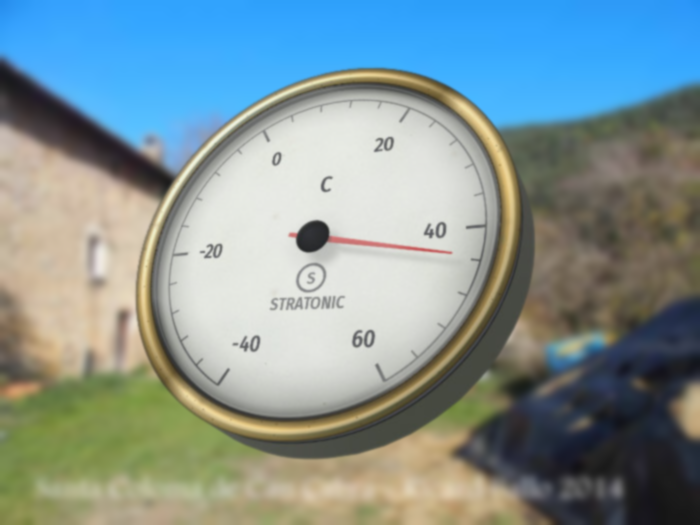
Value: 44 °C
